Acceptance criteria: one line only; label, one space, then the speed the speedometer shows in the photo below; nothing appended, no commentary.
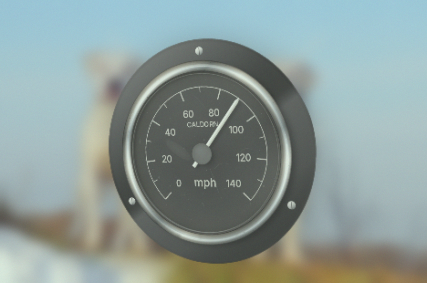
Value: 90 mph
